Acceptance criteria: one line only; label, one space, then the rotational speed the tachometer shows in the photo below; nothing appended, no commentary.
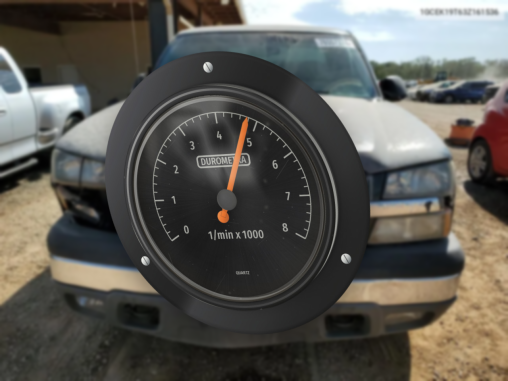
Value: 4800 rpm
